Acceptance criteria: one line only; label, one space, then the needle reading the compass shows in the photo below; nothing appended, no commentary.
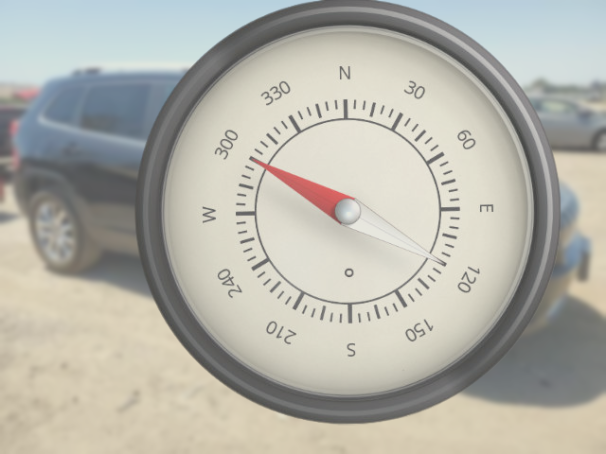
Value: 300 °
